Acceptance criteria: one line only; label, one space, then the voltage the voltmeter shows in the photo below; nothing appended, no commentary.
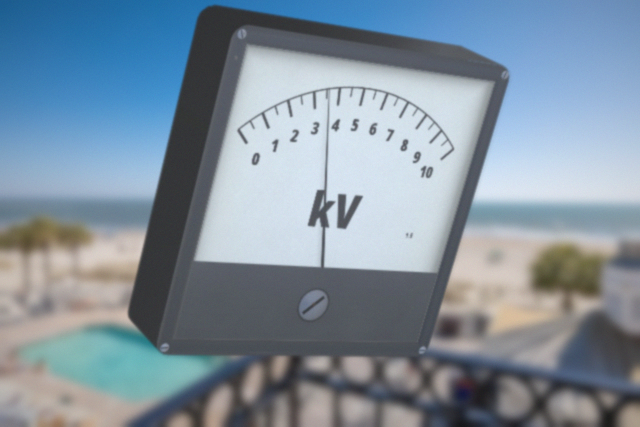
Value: 3.5 kV
